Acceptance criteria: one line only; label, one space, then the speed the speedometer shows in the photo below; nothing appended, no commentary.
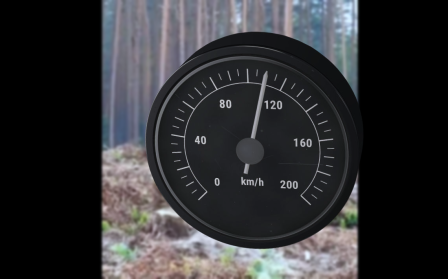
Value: 110 km/h
